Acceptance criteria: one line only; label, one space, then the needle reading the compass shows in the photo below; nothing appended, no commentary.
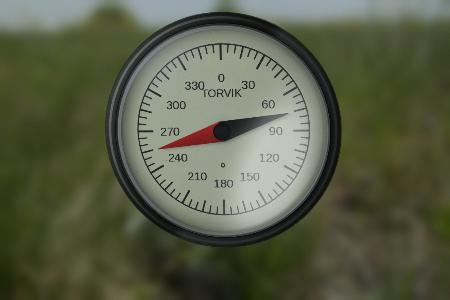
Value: 255 °
